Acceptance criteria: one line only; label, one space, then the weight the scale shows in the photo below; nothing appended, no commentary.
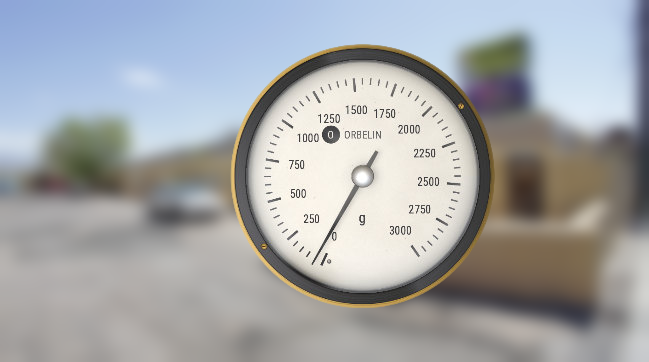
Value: 50 g
